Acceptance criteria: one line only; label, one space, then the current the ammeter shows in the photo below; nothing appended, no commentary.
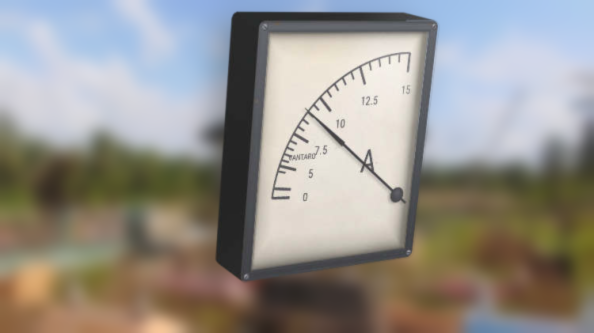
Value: 9 A
